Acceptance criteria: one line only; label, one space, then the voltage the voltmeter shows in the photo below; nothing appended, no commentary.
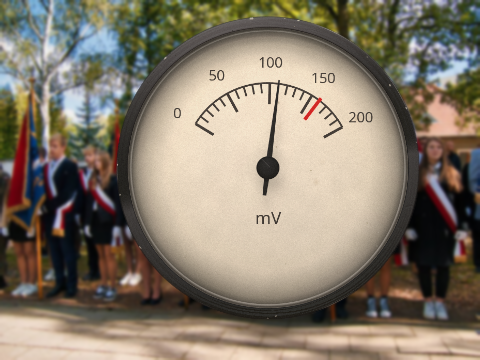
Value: 110 mV
